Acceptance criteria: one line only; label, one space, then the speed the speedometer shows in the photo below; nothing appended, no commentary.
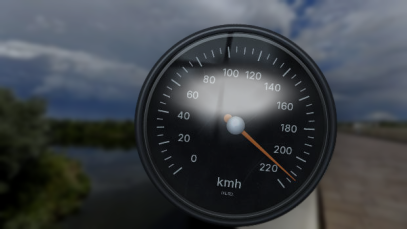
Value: 212.5 km/h
